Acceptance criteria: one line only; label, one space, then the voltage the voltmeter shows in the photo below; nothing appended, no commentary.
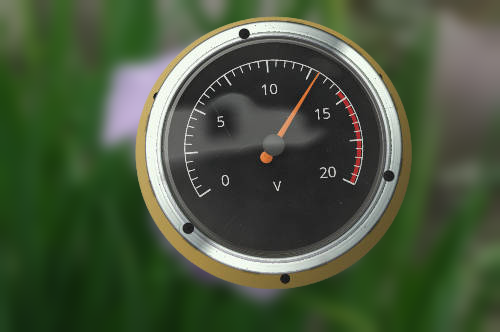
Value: 13 V
